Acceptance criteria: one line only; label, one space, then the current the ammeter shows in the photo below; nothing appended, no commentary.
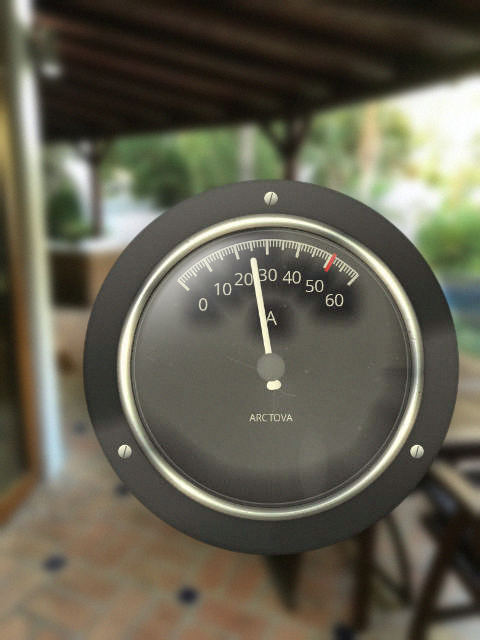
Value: 25 A
